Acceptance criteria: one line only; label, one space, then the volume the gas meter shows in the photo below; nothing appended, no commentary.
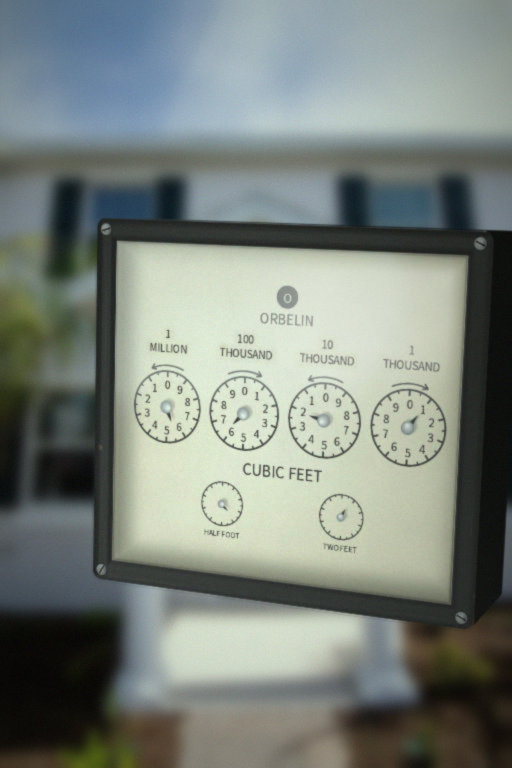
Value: 562100 ft³
